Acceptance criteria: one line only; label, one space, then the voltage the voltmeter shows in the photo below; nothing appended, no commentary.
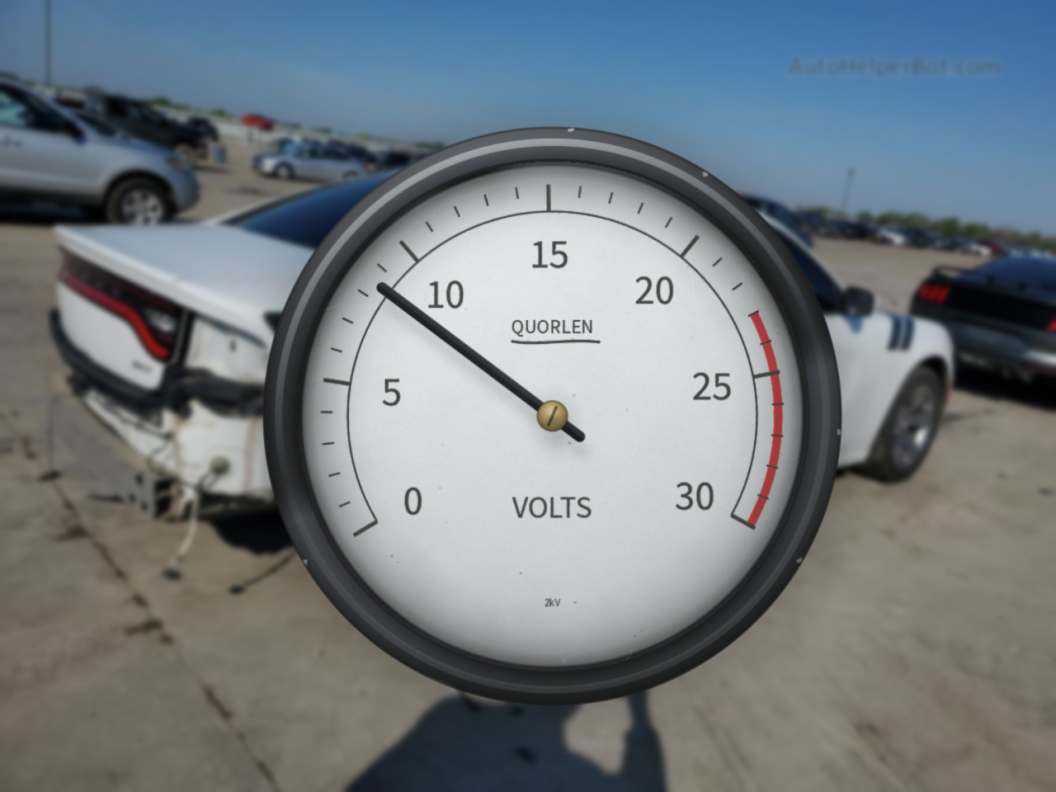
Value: 8.5 V
